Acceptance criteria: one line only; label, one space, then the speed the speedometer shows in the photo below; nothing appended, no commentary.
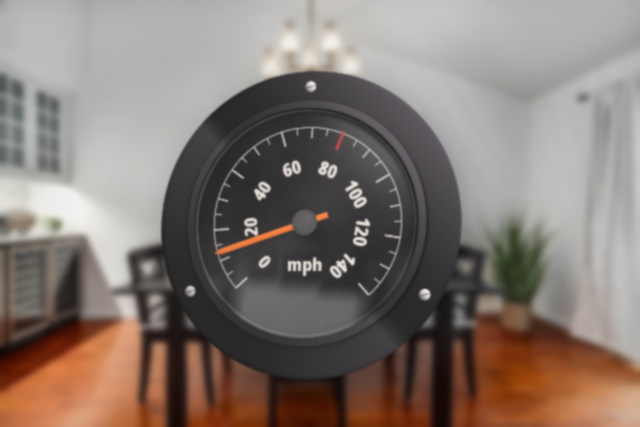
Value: 12.5 mph
